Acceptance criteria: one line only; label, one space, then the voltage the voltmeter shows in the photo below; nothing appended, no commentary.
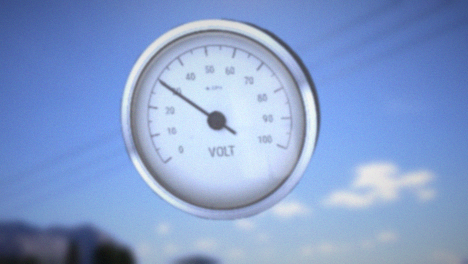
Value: 30 V
